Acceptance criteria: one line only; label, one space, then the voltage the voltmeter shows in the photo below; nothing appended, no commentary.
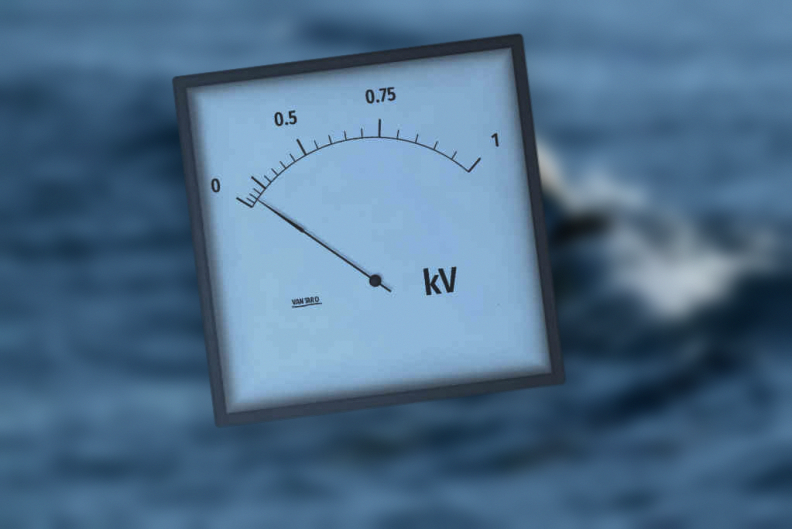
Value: 0.15 kV
